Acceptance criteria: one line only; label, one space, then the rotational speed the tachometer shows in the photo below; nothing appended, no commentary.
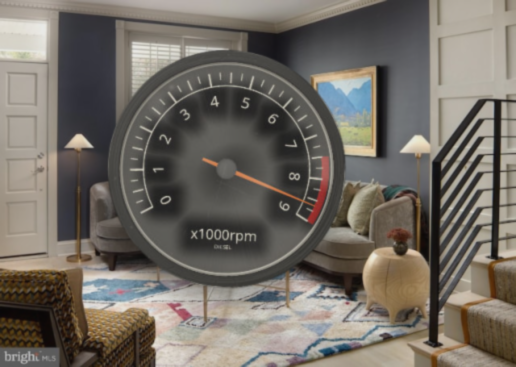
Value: 8625 rpm
